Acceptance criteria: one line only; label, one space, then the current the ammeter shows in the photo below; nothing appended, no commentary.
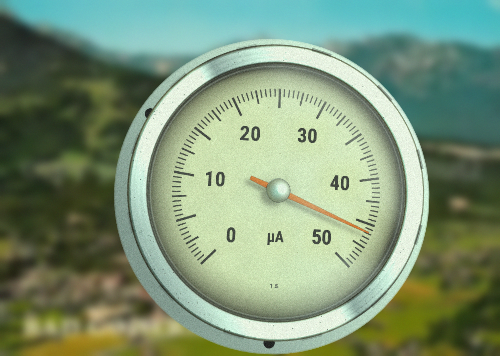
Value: 46 µA
